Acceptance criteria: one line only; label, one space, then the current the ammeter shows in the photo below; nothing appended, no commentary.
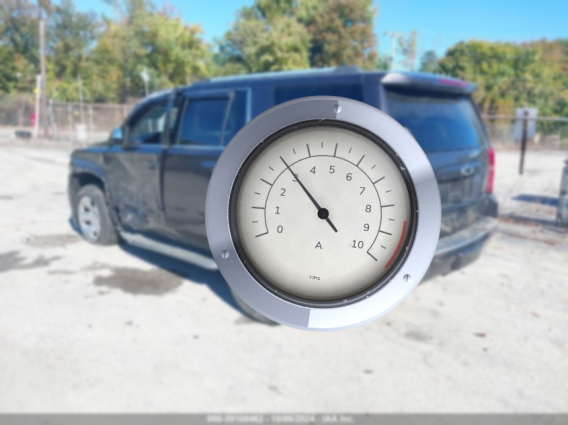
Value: 3 A
